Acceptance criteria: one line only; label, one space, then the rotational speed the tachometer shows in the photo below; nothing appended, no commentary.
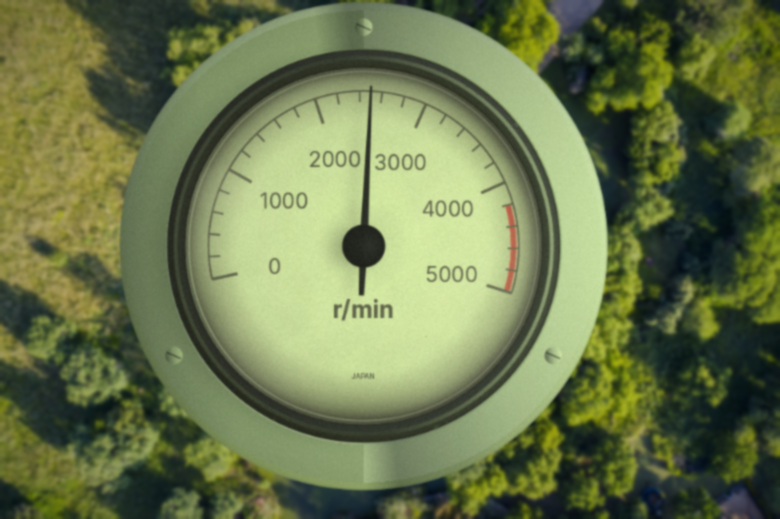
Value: 2500 rpm
